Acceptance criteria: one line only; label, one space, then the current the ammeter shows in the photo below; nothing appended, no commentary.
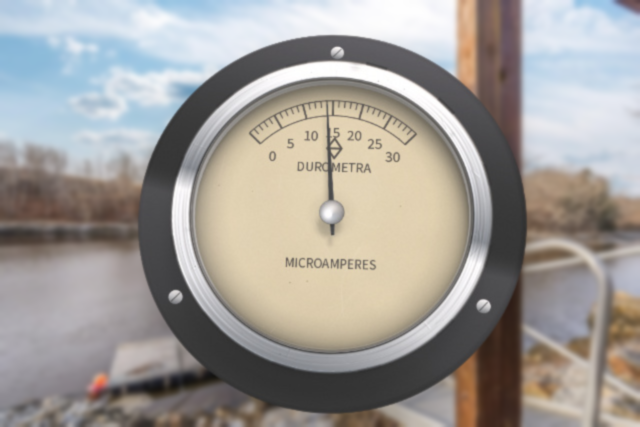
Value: 14 µA
